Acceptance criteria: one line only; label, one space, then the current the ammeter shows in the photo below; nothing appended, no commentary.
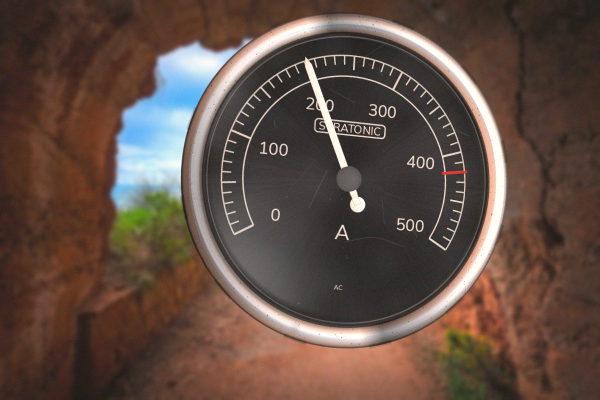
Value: 200 A
